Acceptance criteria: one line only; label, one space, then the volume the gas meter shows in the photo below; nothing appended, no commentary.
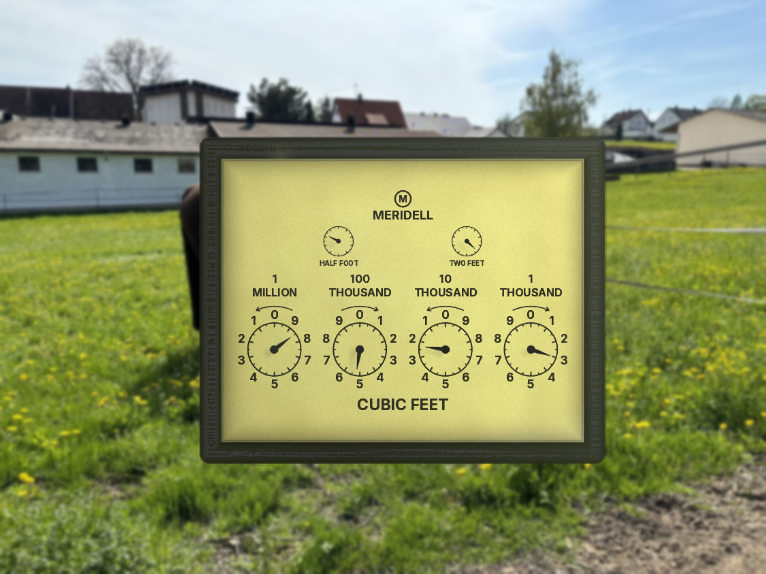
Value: 852300 ft³
